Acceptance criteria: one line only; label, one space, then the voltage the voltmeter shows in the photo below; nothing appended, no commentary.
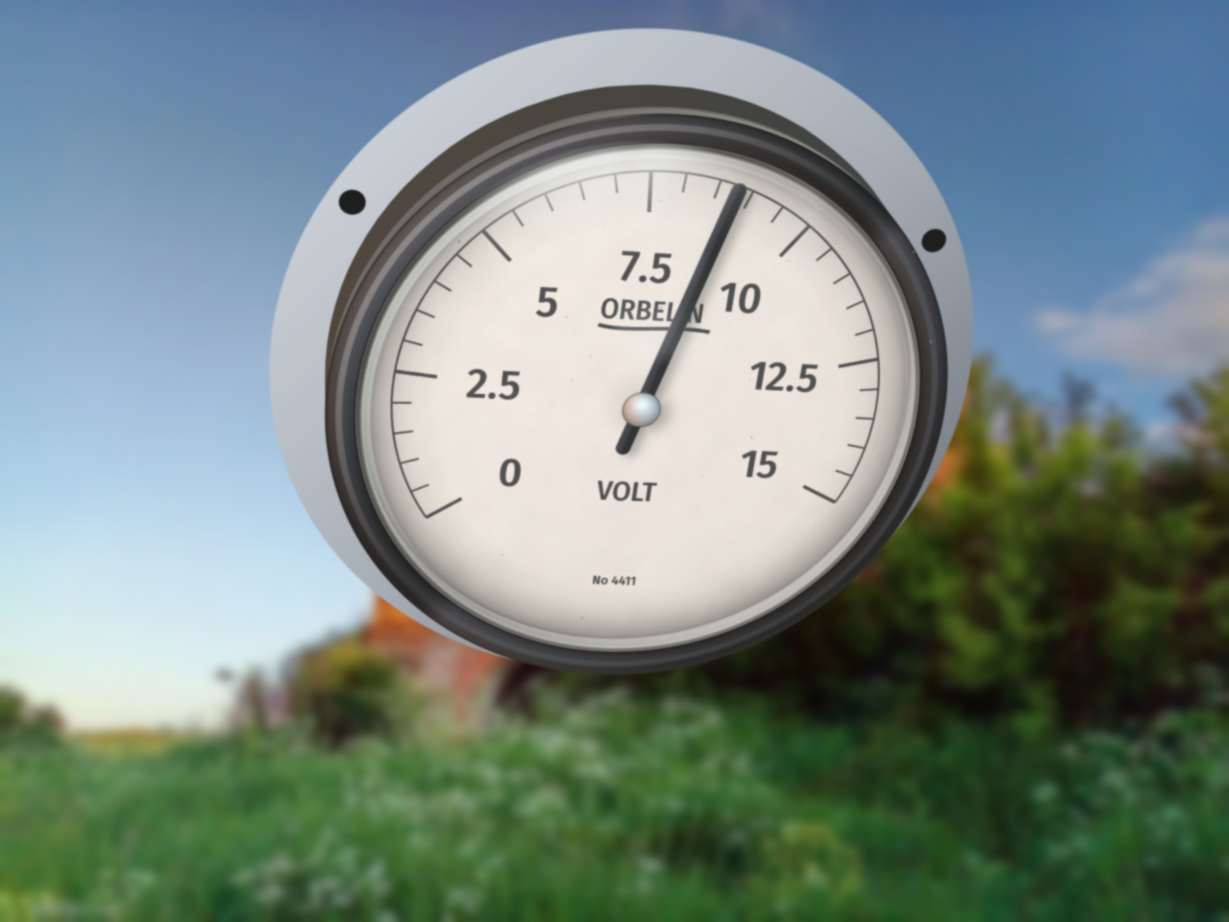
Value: 8.75 V
